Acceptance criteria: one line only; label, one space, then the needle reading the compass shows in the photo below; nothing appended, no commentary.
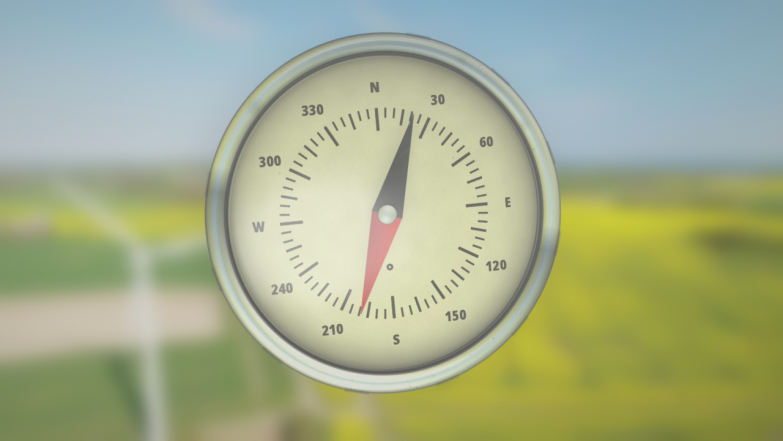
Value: 200 °
